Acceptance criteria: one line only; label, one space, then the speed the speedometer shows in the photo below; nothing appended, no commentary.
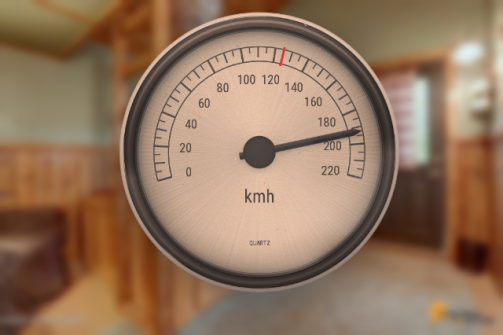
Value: 192.5 km/h
